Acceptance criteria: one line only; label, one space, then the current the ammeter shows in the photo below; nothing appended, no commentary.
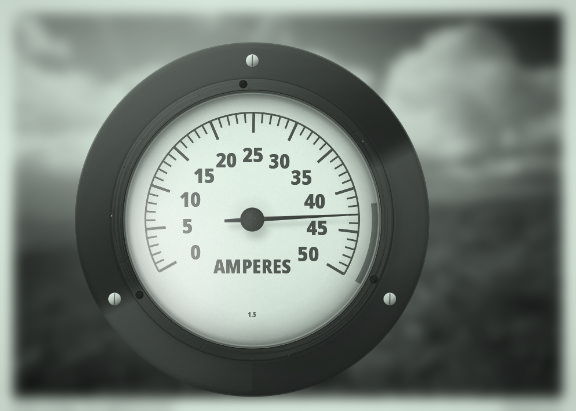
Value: 43 A
